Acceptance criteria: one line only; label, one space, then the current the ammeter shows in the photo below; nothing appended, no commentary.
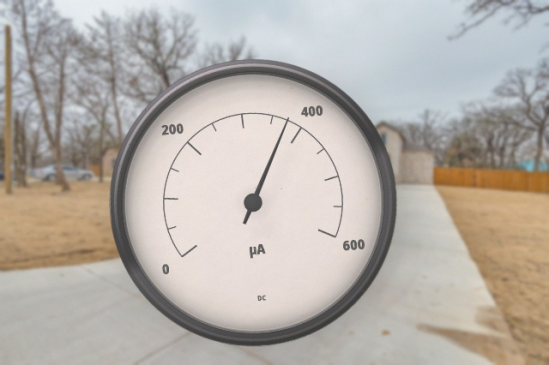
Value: 375 µA
